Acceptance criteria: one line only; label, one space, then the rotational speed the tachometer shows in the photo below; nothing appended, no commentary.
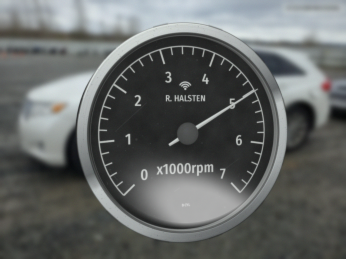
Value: 5000 rpm
